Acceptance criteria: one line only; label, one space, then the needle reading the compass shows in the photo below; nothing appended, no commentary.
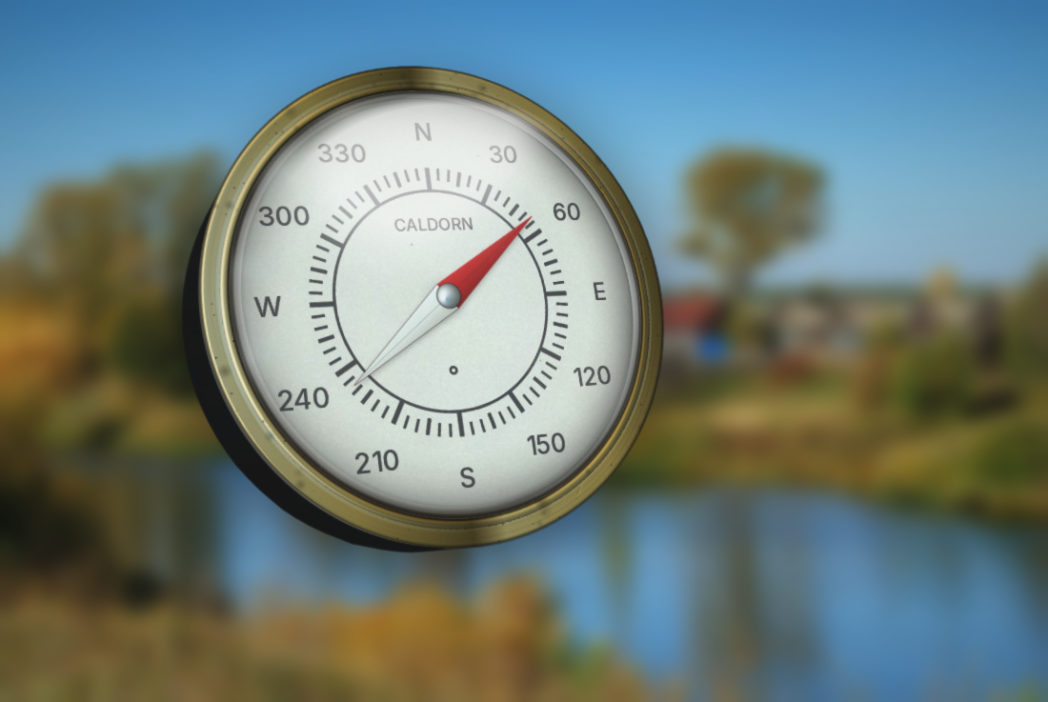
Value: 52.5 °
